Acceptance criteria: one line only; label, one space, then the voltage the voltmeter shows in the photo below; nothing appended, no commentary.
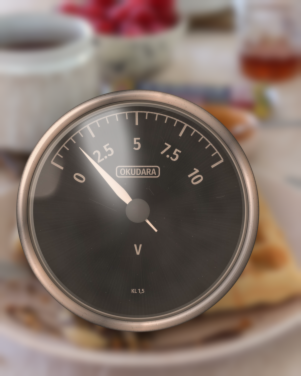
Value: 1.5 V
